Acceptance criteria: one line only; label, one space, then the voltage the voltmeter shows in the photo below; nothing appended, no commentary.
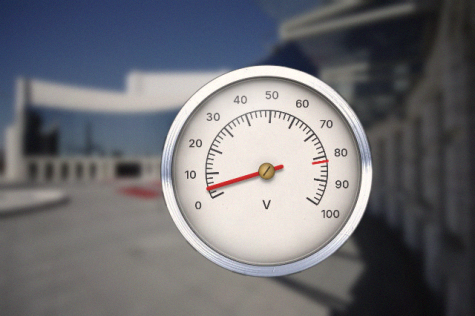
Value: 4 V
